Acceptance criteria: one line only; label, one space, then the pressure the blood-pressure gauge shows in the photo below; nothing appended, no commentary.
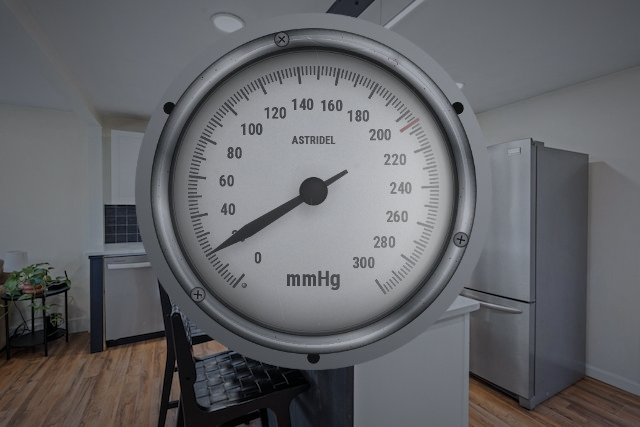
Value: 20 mmHg
